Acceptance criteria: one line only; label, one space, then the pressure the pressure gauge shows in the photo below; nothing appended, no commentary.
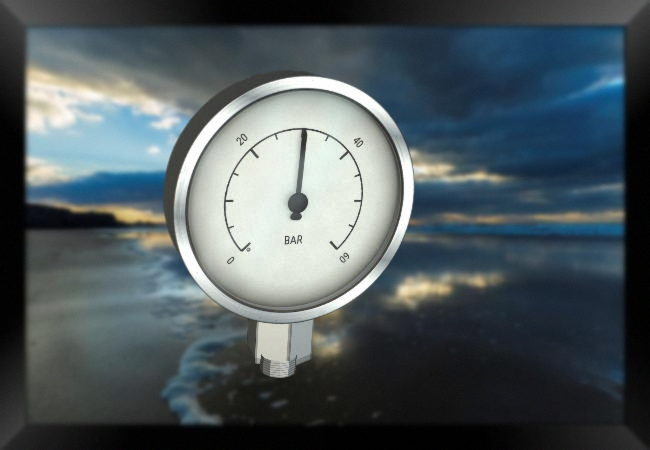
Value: 30 bar
